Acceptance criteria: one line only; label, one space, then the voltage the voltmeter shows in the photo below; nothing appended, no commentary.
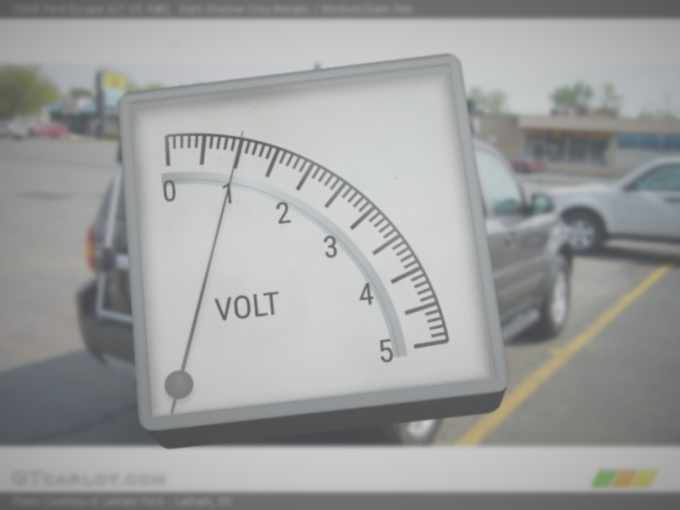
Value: 1 V
